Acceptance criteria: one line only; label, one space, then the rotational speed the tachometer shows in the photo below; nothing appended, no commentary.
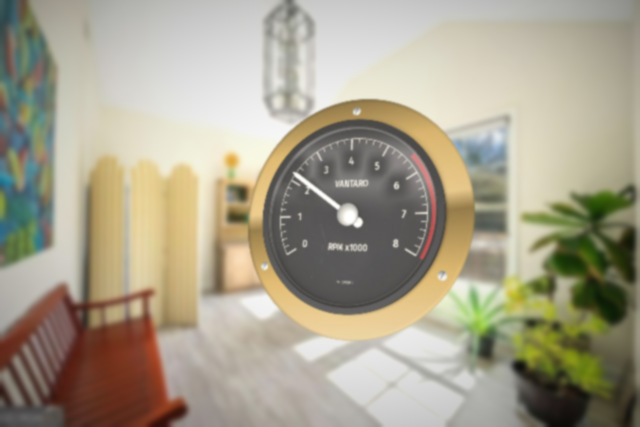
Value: 2200 rpm
